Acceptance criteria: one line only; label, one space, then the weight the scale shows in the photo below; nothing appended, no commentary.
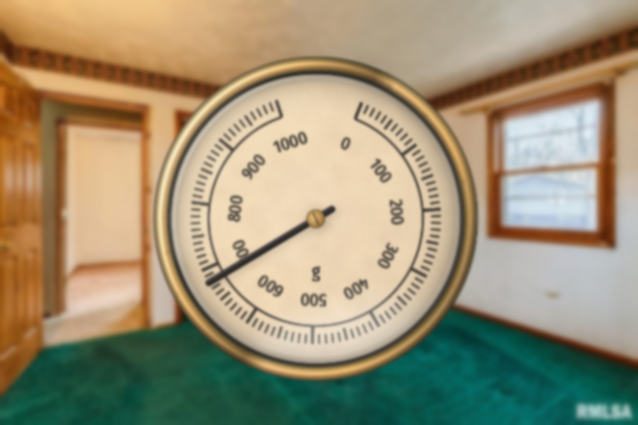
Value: 680 g
